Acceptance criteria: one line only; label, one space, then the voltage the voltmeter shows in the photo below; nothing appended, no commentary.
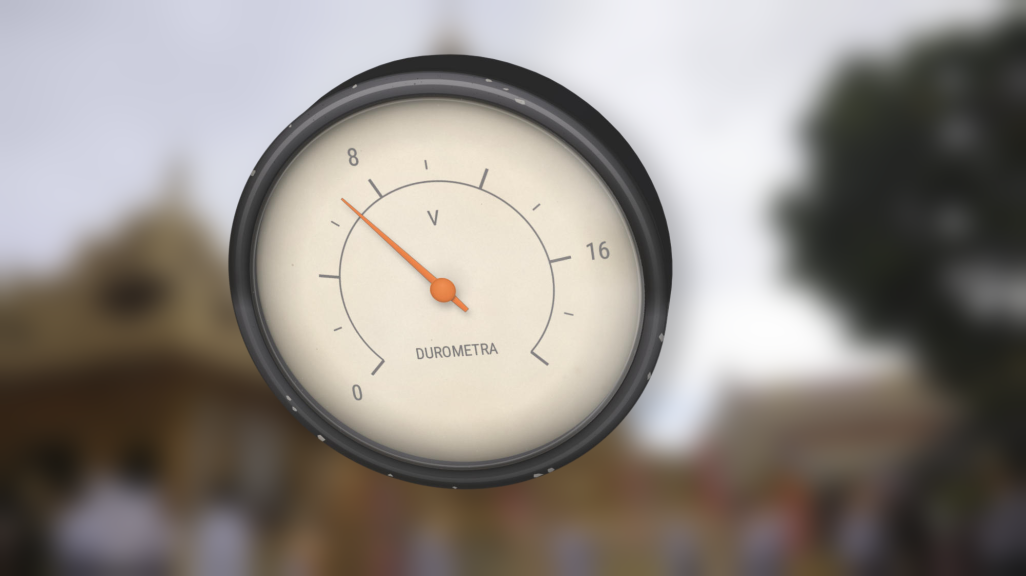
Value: 7 V
